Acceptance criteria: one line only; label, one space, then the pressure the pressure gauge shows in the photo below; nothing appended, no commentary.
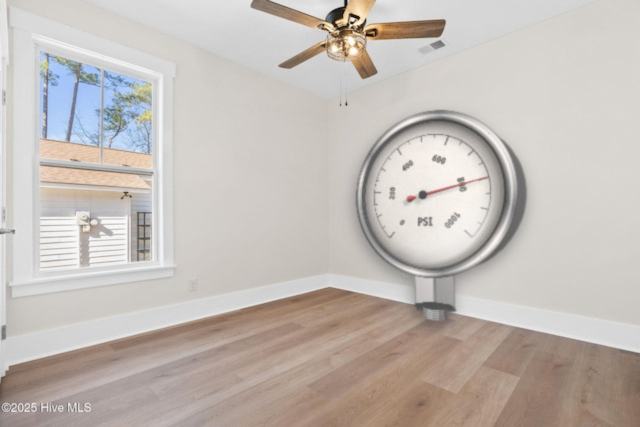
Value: 800 psi
